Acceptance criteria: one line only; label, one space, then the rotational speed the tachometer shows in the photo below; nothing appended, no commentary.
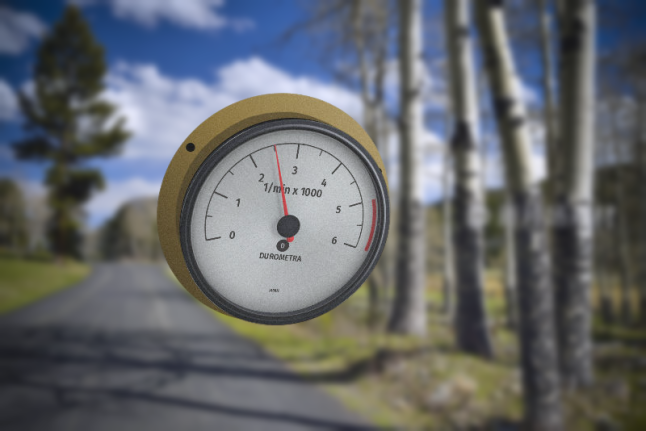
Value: 2500 rpm
